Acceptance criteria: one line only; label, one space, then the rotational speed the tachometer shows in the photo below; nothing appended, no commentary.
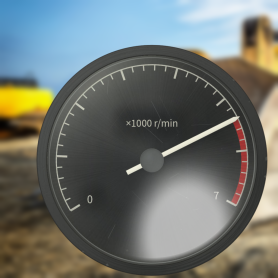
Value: 5400 rpm
